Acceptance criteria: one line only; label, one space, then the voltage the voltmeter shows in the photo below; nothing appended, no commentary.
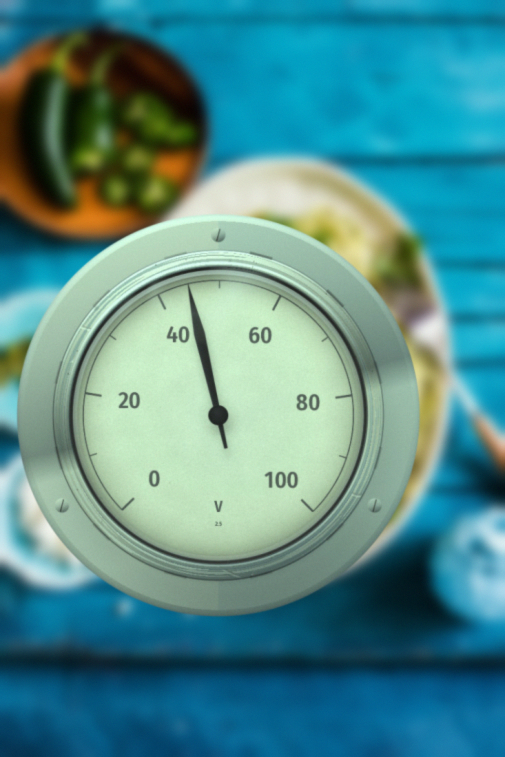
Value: 45 V
